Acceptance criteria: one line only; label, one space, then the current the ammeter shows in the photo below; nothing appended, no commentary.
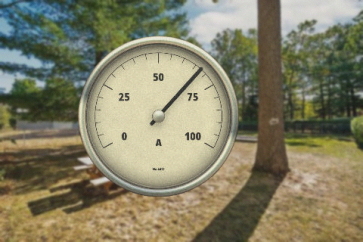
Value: 67.5 A
